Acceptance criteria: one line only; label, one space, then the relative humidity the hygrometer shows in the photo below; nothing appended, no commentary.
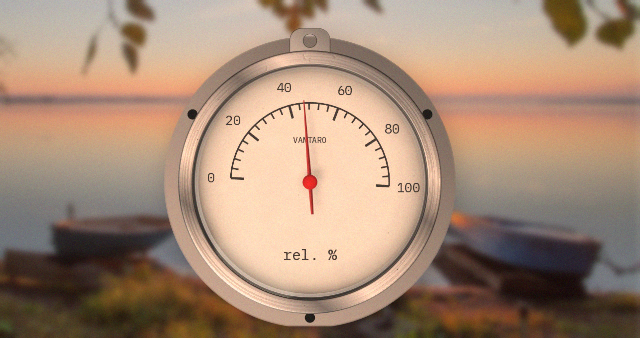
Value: 46 %
